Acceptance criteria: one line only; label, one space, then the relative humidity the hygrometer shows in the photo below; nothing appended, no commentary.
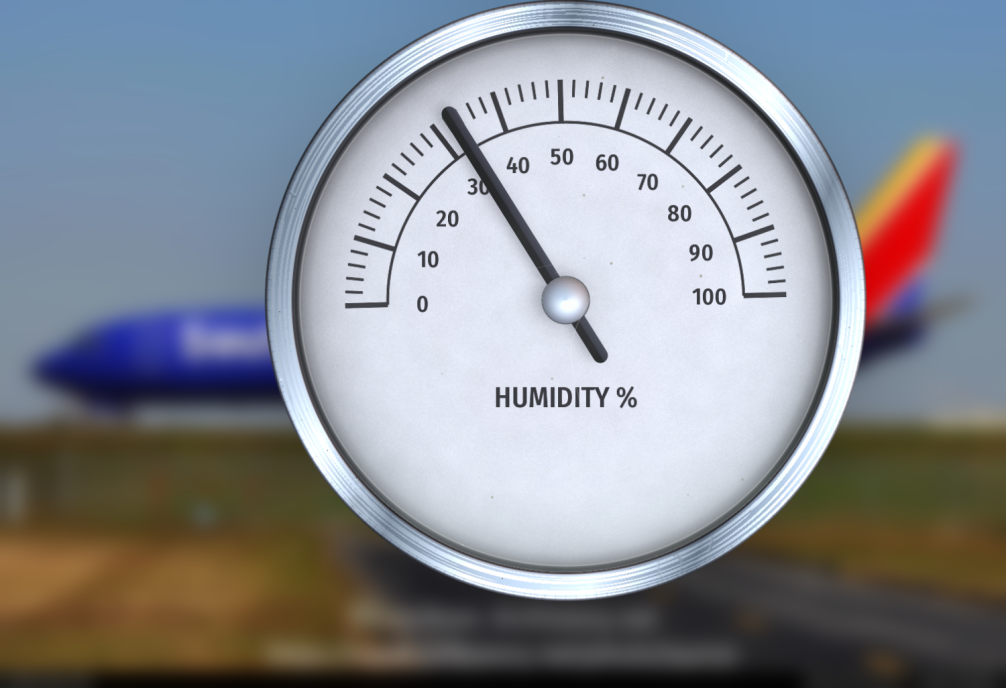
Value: 33 %
